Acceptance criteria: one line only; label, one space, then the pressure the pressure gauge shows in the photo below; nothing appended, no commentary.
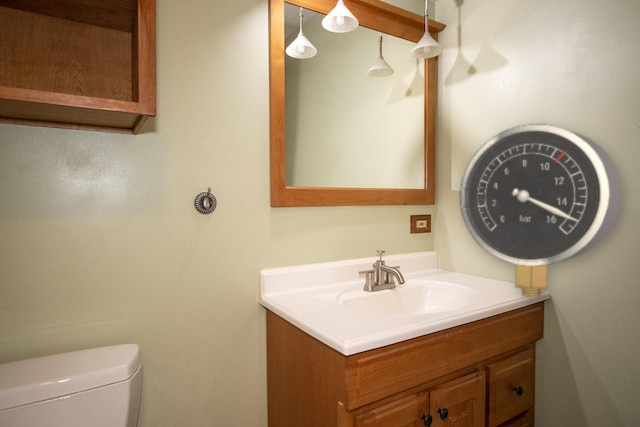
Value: 15 bar
